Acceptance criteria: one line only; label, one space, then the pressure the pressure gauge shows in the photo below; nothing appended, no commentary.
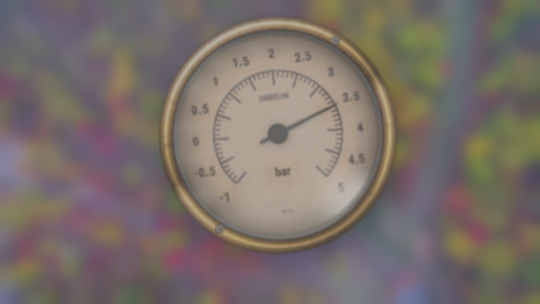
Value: 3.5 bar
